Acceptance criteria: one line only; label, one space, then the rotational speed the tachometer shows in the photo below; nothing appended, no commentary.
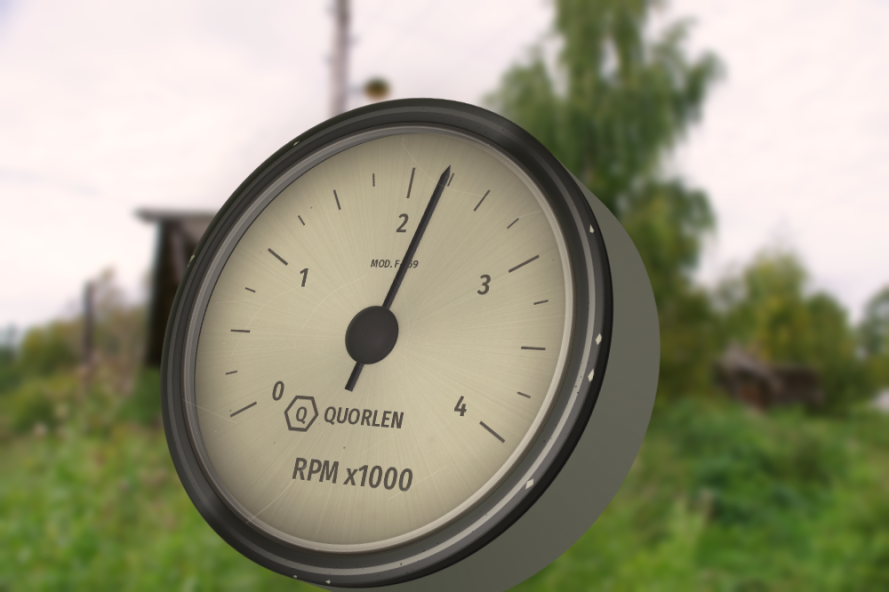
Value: 2250 rpm
